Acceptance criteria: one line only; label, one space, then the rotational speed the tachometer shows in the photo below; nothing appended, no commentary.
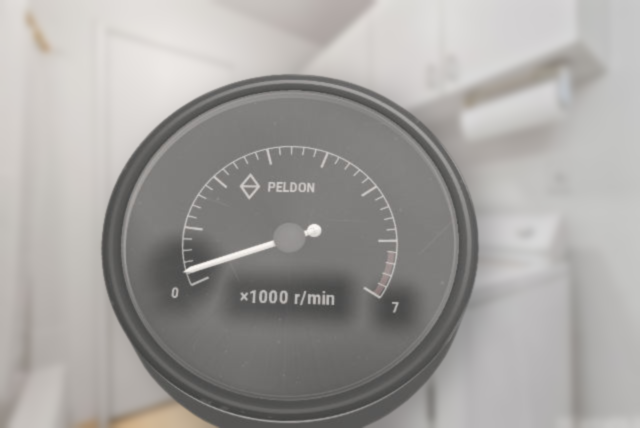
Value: 200 rpm
